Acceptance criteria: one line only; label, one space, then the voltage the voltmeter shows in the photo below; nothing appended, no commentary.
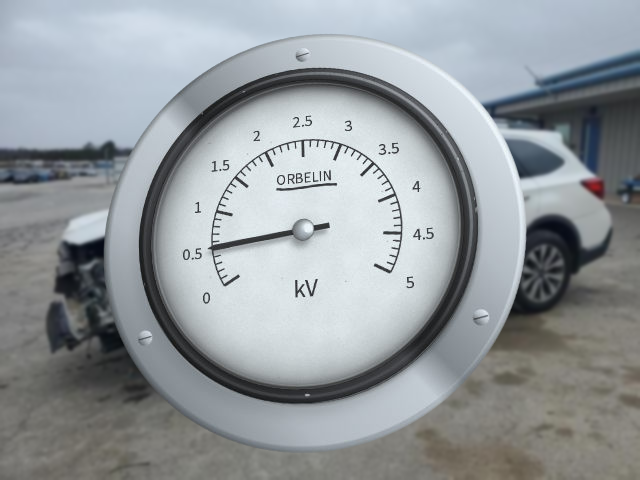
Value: 0.5 kV
